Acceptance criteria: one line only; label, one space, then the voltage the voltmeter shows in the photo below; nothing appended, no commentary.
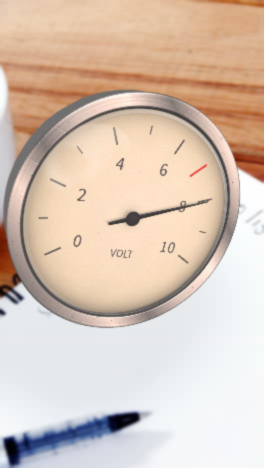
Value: 8 V
